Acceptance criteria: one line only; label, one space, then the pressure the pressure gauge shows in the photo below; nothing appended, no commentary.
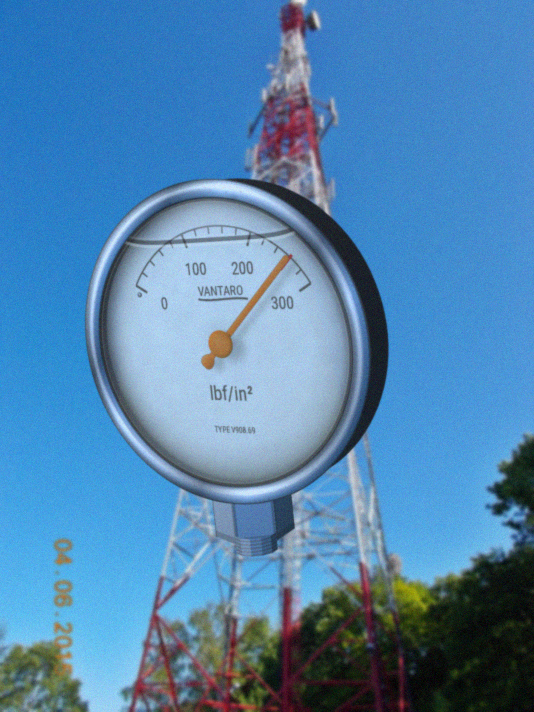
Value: 260 psi
